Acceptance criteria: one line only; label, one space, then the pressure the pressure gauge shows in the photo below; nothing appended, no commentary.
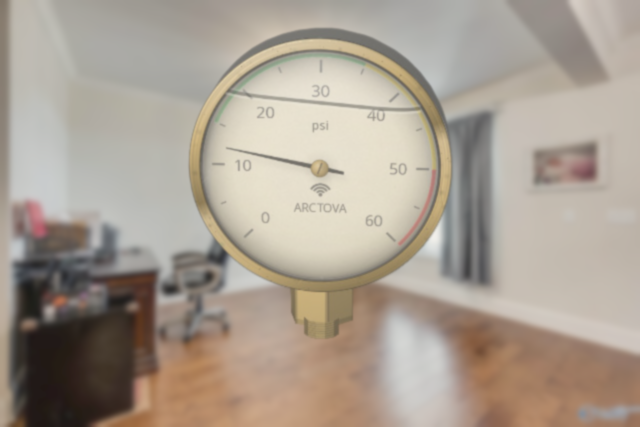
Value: 12.5 psi
